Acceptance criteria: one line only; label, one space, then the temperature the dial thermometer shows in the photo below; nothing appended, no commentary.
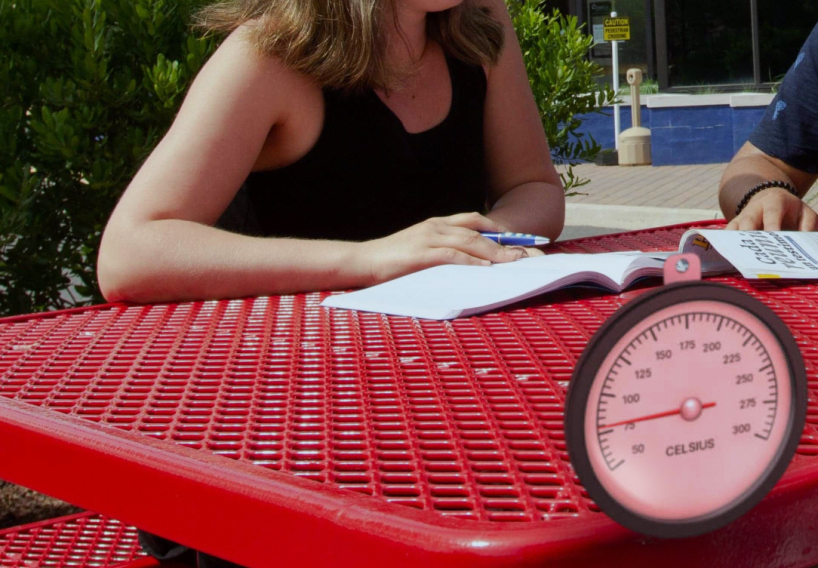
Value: 80 °C
